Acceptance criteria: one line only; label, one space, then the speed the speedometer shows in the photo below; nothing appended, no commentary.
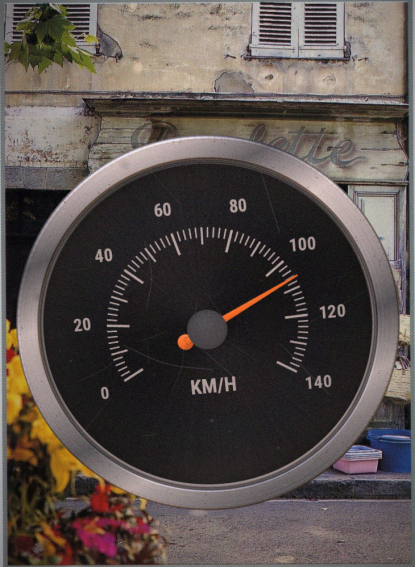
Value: 106 km/h
